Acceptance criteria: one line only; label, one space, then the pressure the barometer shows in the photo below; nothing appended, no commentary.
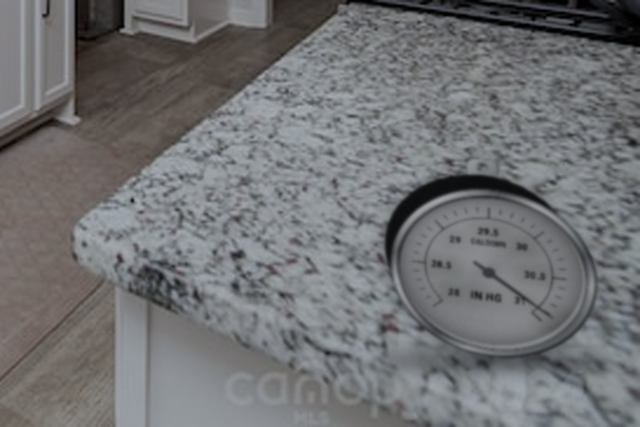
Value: 30.9 inHg
